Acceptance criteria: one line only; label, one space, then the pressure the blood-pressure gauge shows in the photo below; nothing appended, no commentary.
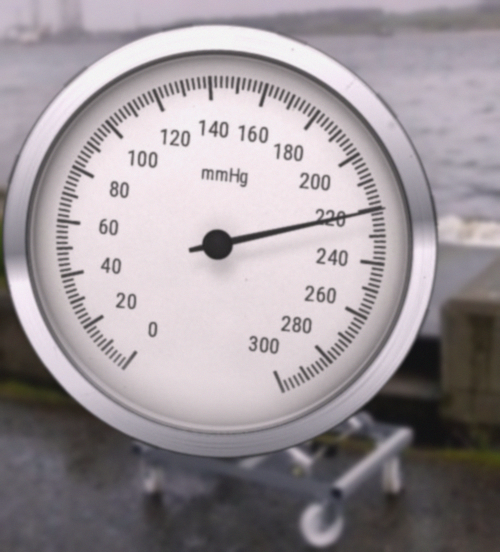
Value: 220 mmHg
